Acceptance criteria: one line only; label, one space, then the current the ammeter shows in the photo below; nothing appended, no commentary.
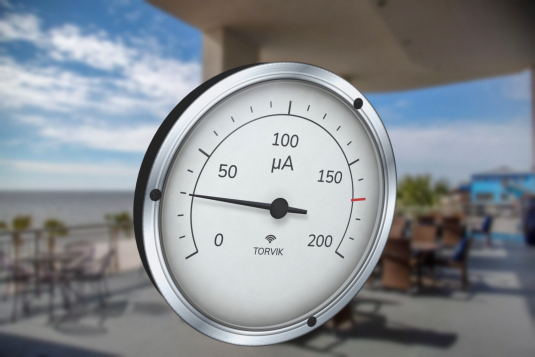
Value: 30 µA
